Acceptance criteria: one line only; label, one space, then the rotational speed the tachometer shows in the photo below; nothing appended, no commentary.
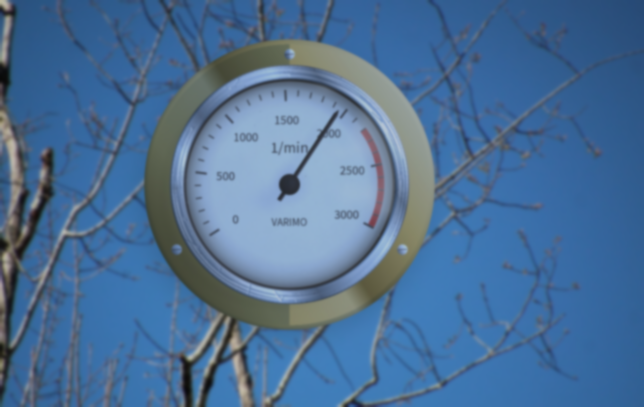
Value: 1950 rpm
